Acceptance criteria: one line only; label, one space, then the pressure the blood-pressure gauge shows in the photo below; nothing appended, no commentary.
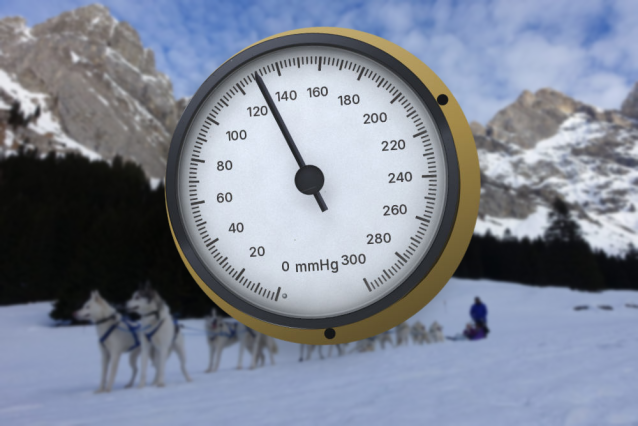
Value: 130 mmHg
